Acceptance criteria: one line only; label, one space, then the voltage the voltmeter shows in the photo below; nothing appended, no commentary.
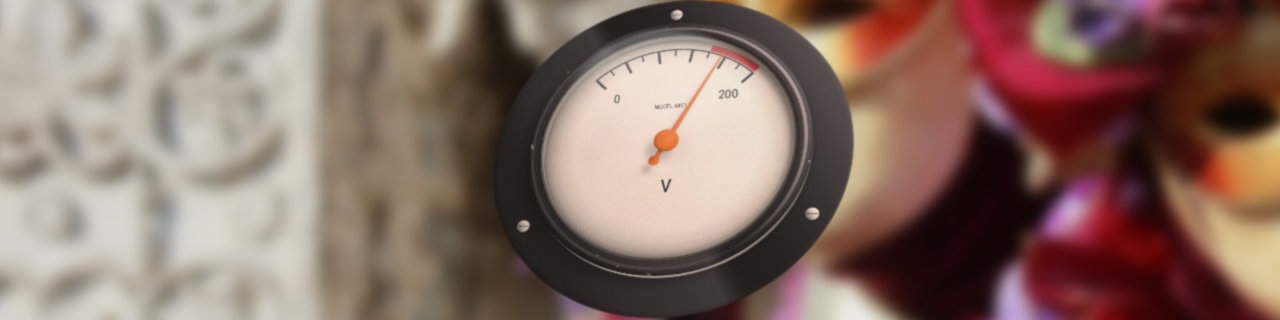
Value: 160 V
